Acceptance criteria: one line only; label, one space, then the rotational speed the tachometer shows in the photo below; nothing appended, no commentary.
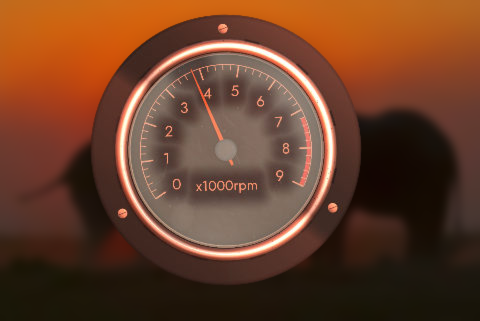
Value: 3800 rpm
